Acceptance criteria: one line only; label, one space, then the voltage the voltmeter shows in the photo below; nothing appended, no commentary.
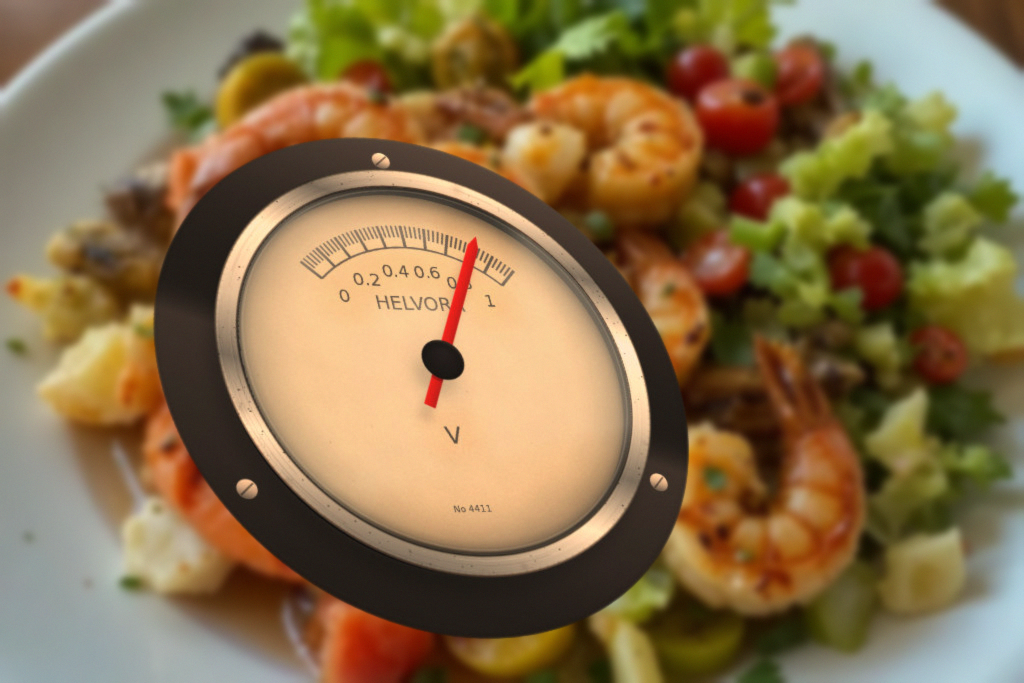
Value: 0.8 V
